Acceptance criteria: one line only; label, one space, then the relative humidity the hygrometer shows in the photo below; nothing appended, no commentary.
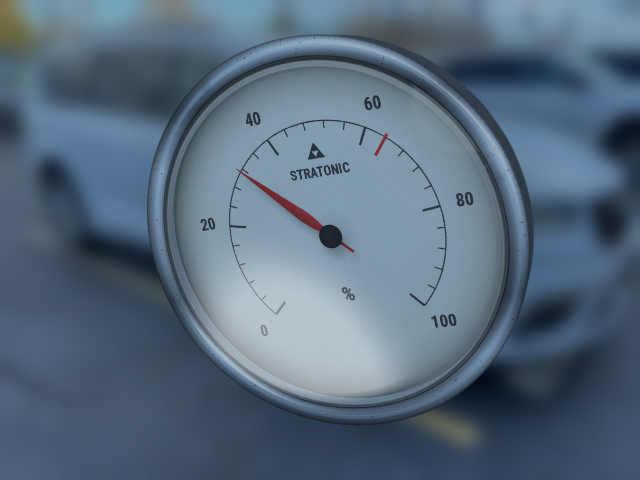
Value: 32 %
